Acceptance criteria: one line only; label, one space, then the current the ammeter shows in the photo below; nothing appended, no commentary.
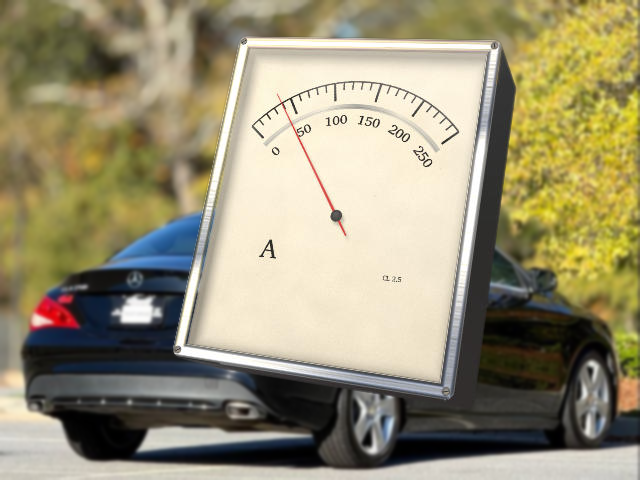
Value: 40 A
